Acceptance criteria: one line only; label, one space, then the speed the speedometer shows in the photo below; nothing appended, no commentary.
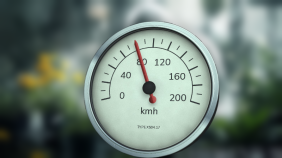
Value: 80 km/h
